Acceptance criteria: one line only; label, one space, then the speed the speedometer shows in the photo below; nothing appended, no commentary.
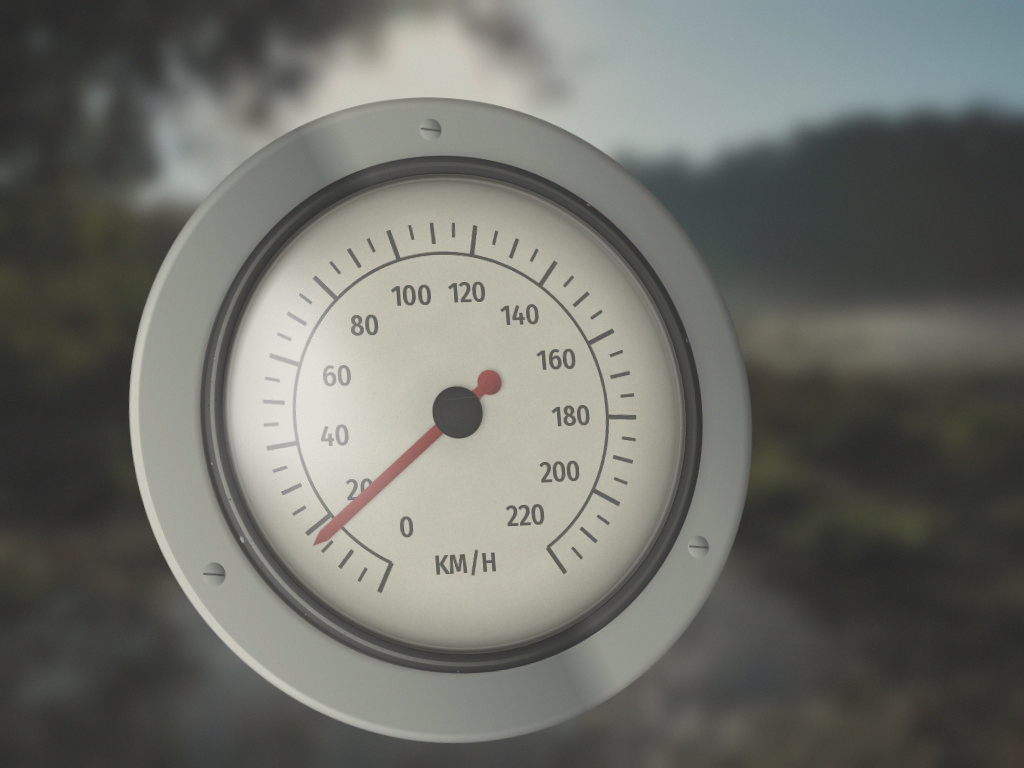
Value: 17.5 km/h
